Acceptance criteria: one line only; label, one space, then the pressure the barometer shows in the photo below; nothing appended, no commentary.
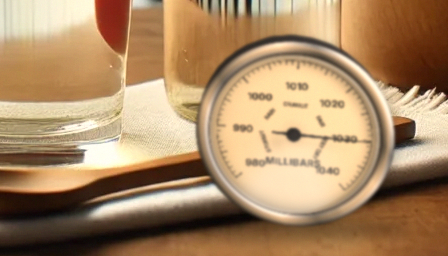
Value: 1030 mbar
